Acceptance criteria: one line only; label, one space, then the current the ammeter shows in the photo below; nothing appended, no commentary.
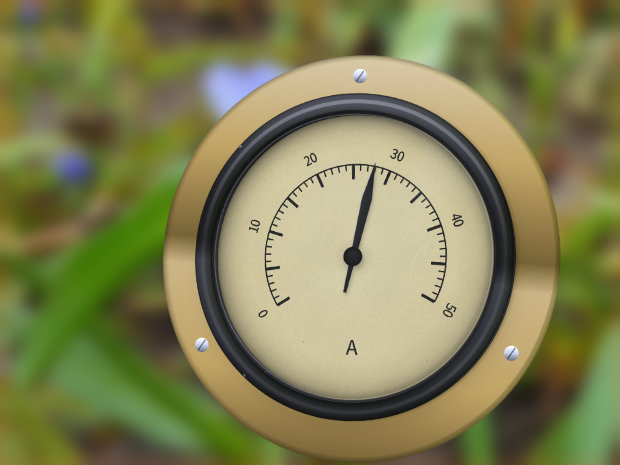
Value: 28 A
